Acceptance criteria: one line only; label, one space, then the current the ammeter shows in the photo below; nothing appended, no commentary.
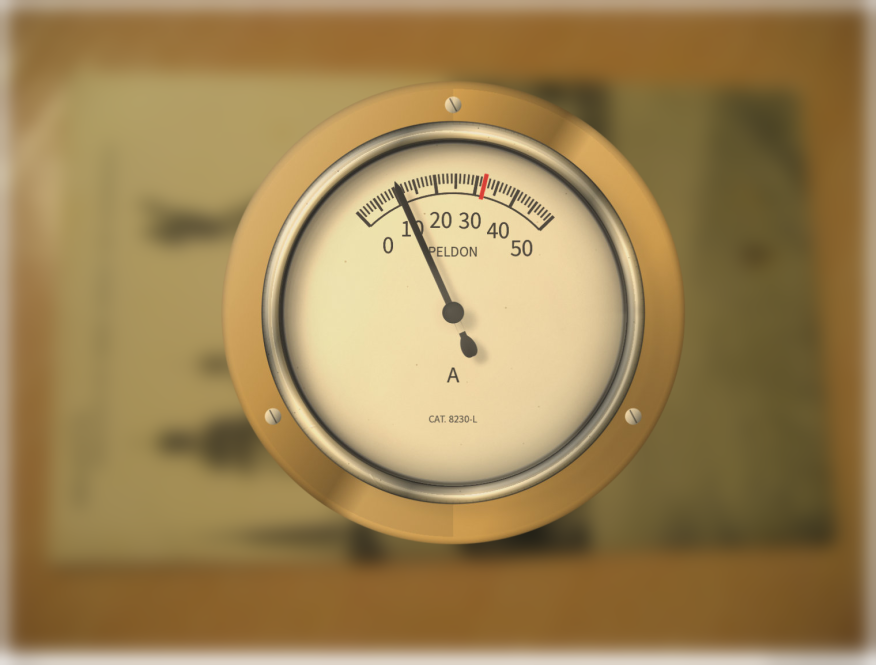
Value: 11 A
